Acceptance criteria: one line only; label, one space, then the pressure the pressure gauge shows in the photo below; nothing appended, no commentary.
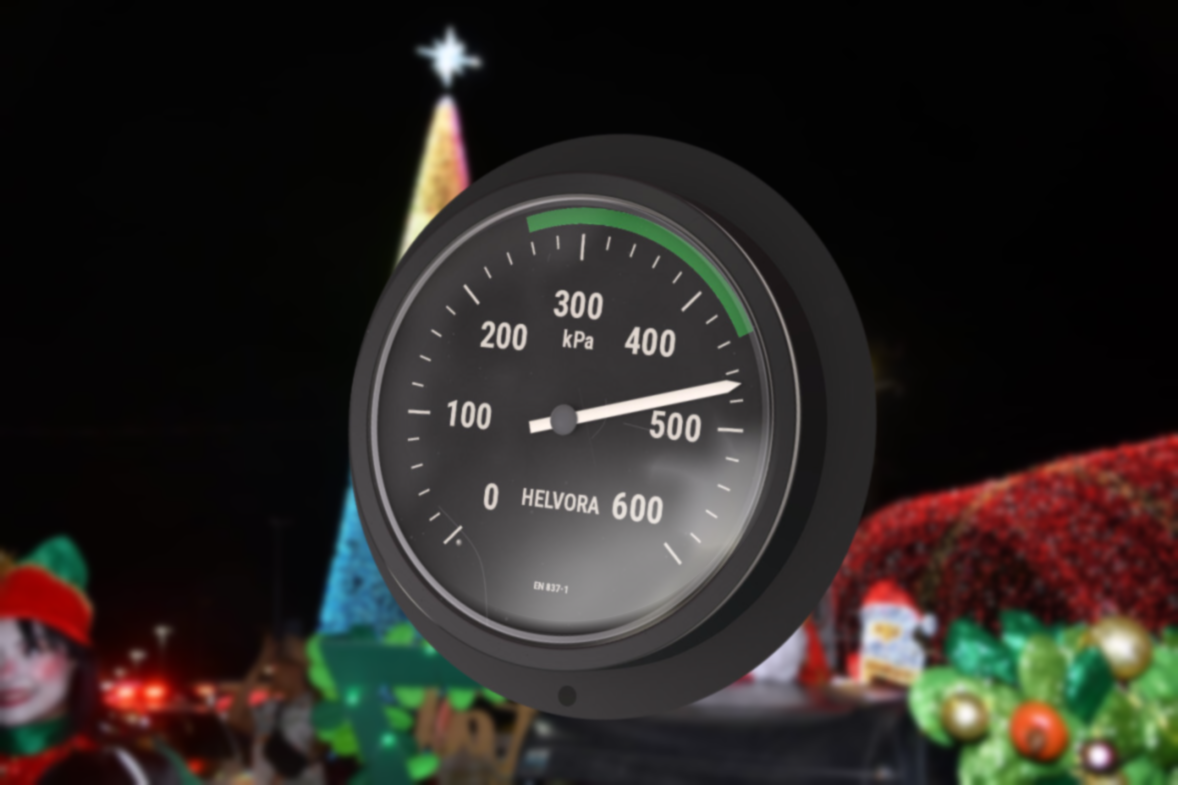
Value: 470 kPa
